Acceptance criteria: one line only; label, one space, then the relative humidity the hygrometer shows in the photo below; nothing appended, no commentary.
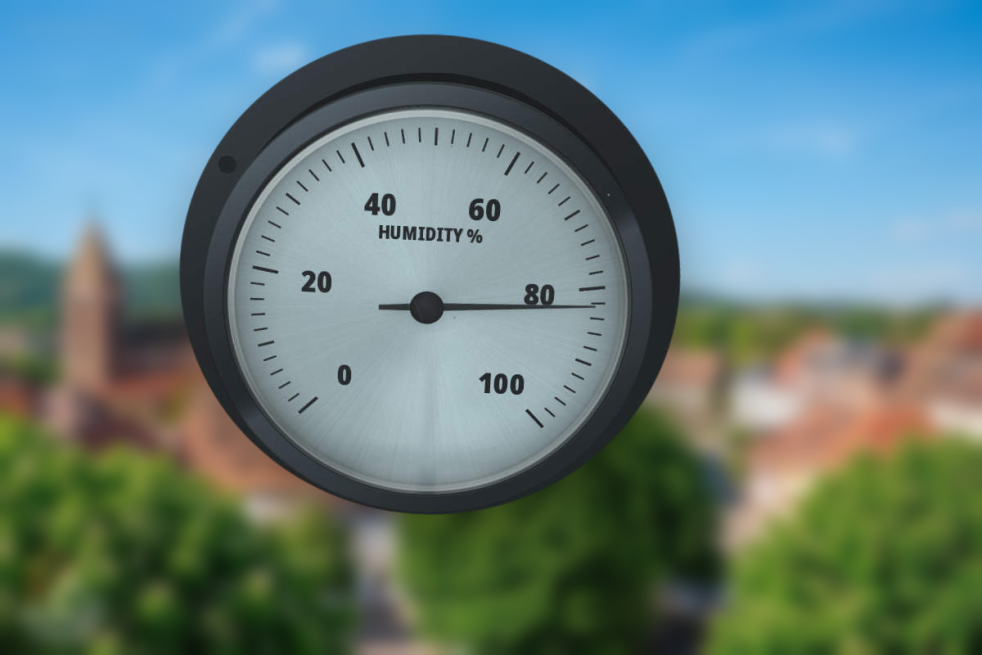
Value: 82 %
